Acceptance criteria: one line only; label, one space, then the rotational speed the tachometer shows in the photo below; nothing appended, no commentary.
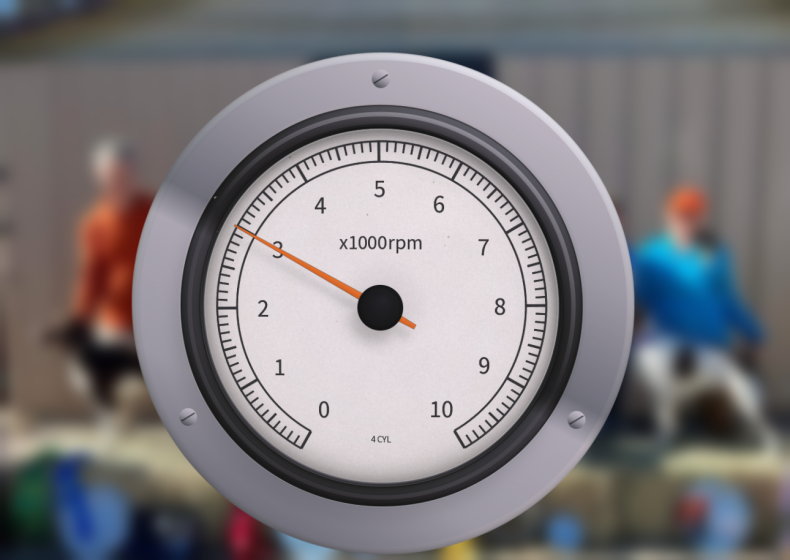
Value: 3000 rpm
